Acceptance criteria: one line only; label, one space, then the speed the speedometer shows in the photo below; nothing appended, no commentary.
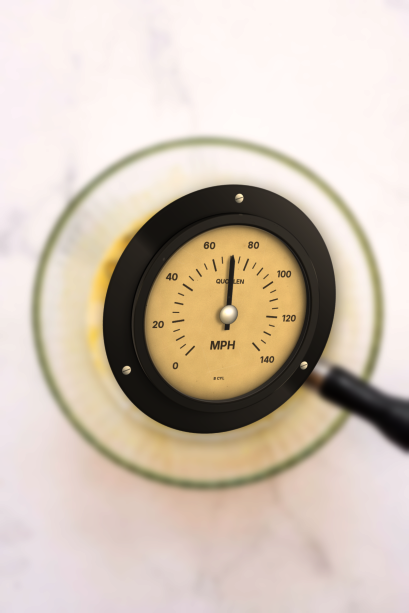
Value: 70 mph
